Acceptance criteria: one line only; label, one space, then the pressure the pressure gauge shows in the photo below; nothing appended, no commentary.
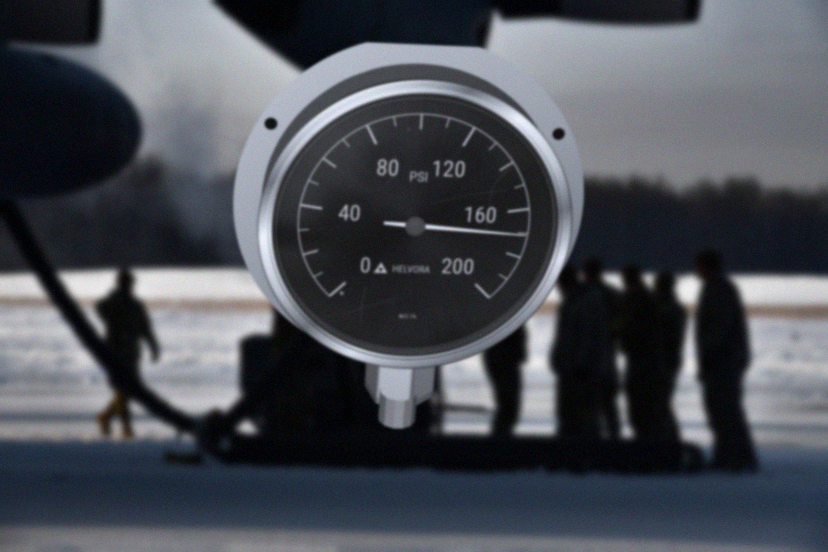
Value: 170 psi
